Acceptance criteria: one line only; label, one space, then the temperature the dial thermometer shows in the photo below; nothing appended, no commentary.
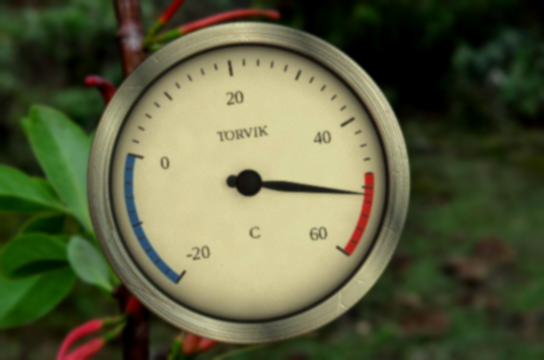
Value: 51 °C
